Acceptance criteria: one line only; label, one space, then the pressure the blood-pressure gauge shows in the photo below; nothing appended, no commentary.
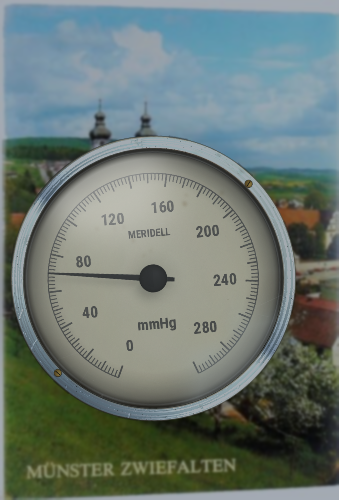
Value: 70 mmHg
